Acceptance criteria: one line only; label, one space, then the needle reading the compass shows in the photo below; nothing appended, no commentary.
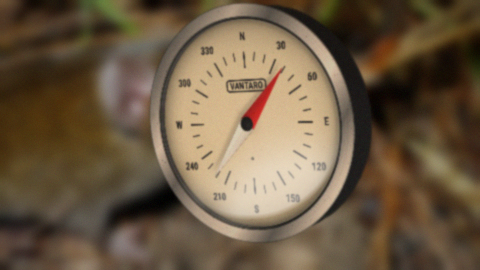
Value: 40 °
